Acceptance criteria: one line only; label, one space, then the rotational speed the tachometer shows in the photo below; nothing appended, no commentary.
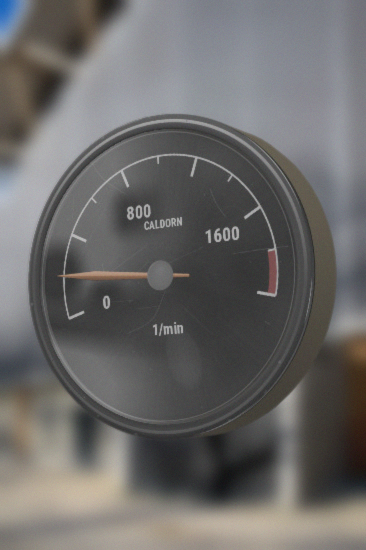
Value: 200 rpm
